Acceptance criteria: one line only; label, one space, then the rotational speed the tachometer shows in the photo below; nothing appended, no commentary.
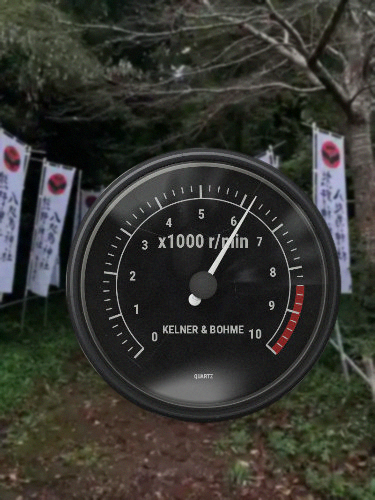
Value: 6200 rpm
